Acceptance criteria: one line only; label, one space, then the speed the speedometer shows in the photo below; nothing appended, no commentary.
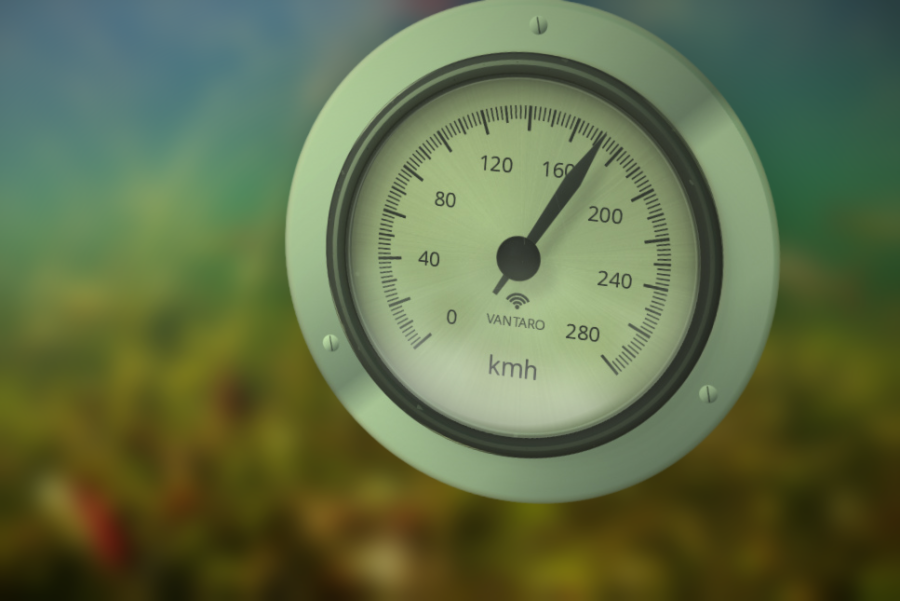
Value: 172 km/h
